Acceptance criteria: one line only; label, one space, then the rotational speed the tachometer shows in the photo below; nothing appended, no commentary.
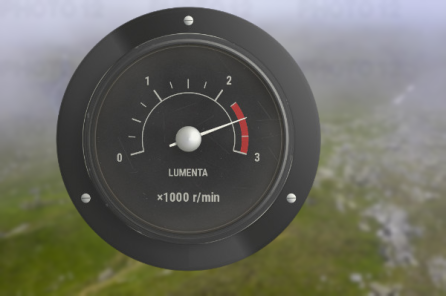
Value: 2500 rpm
